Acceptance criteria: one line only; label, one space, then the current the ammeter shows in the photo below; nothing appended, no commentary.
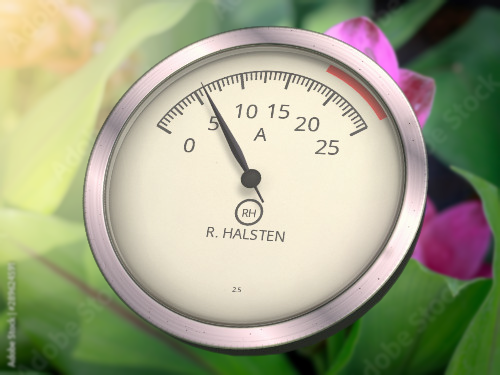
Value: 6 A
